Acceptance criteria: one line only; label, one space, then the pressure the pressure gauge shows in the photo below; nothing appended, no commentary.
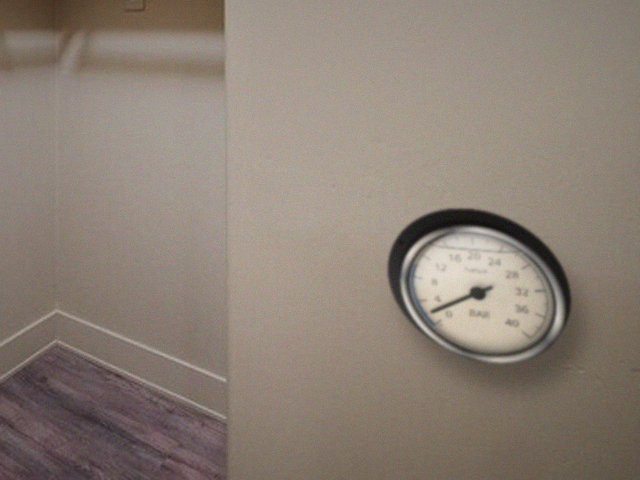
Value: 2 bar
